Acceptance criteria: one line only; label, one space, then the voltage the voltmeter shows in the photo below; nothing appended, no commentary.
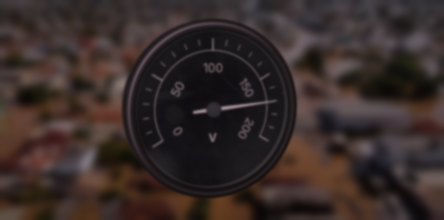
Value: 170 V
